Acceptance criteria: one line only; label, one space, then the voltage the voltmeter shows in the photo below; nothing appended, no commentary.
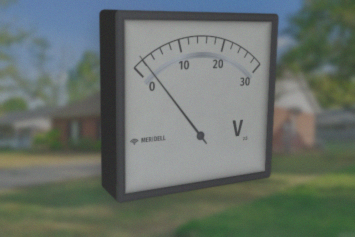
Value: 2 V
